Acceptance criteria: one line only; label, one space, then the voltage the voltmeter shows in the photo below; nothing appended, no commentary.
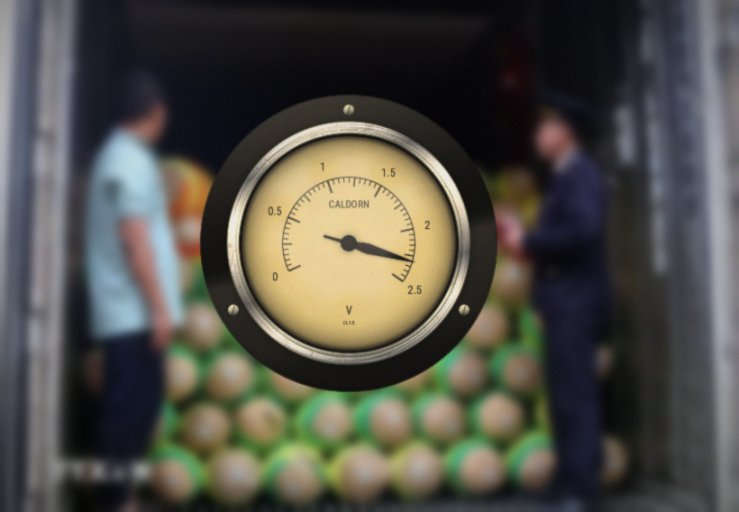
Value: 2.3 V
